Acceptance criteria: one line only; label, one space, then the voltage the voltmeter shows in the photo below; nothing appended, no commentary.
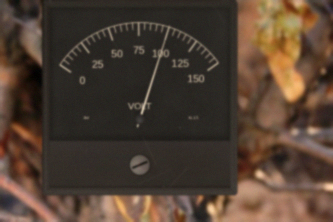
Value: 100 V
